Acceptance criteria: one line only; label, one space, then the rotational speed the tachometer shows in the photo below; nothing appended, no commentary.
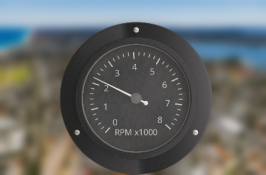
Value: 2200 rpm
